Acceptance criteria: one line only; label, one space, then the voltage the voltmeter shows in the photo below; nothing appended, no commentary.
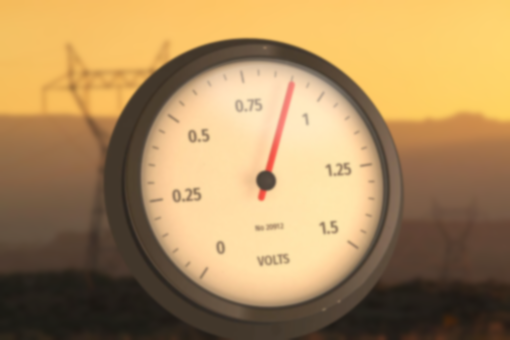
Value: 0.9 V
